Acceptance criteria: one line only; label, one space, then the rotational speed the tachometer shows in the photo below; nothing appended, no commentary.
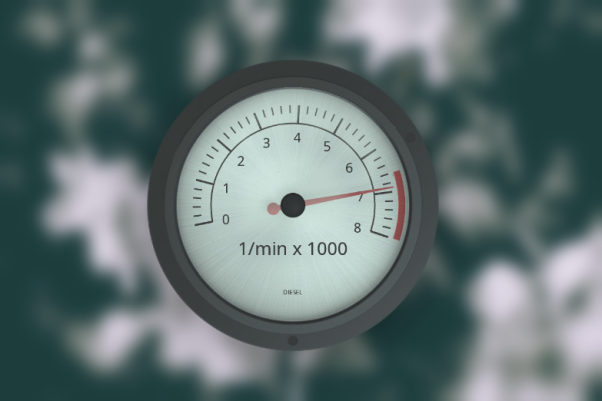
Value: 6900 rpm
